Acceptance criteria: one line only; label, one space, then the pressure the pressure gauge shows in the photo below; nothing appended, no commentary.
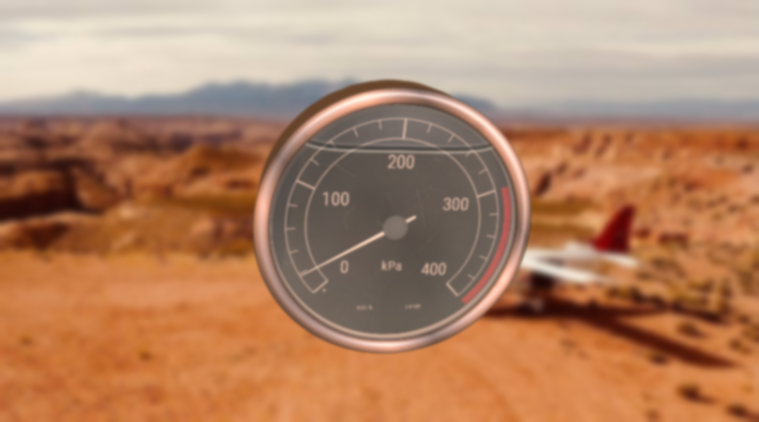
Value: 20 kPa
